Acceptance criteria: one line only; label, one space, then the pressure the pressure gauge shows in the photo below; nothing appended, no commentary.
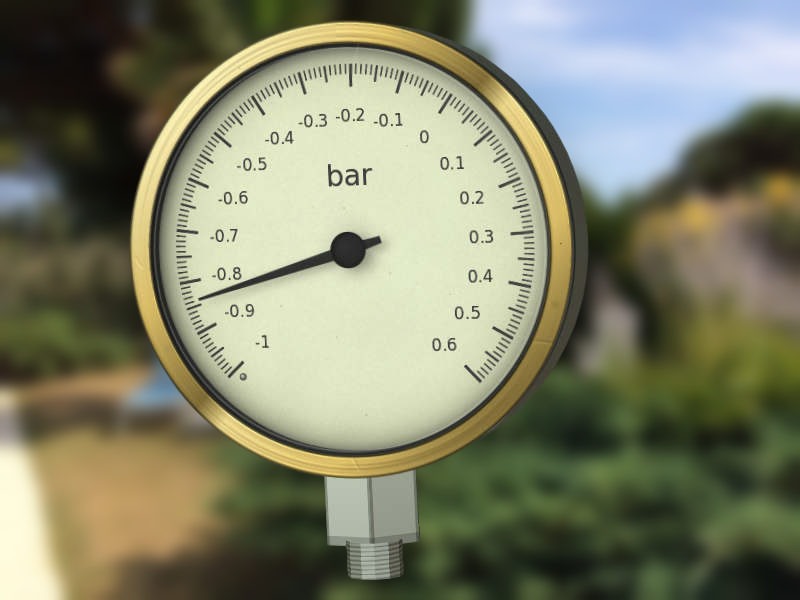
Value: -0.84 bar
